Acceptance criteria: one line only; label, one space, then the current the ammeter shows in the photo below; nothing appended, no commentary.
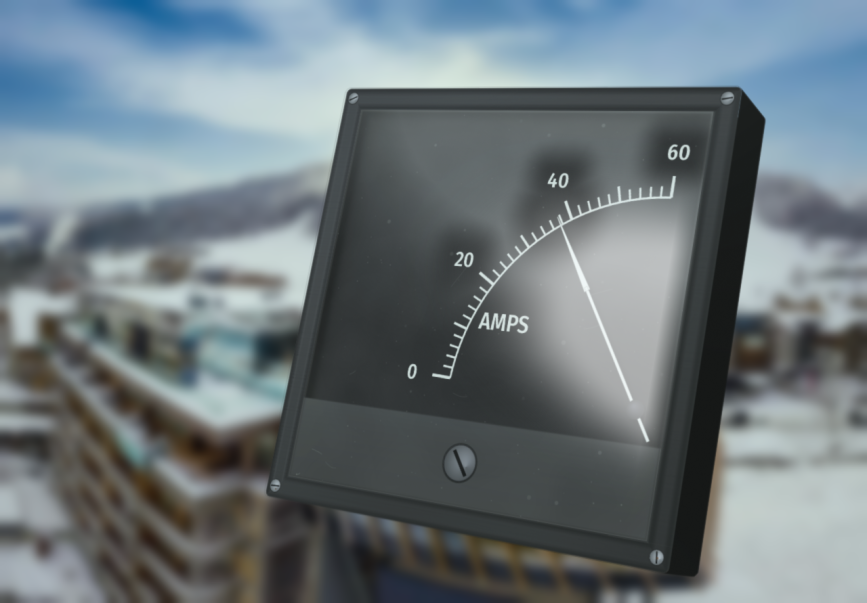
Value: 38 A
